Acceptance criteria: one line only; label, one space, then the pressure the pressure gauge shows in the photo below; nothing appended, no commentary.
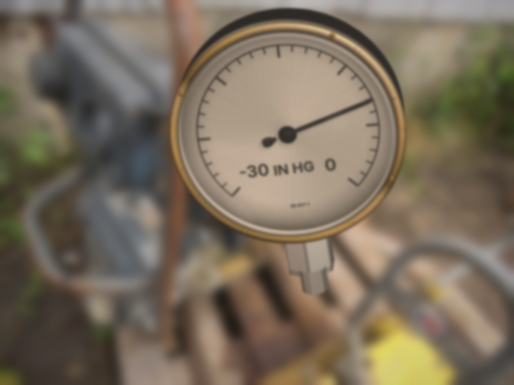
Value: -7 inHg
